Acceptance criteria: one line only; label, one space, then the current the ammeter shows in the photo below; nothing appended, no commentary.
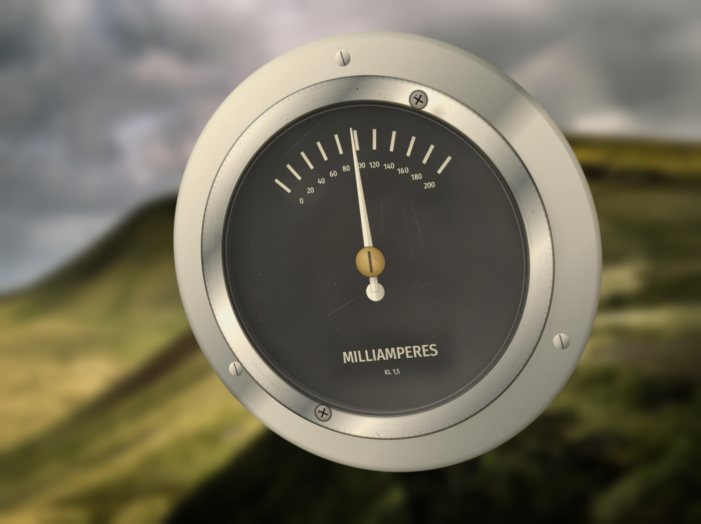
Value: 100 mA
